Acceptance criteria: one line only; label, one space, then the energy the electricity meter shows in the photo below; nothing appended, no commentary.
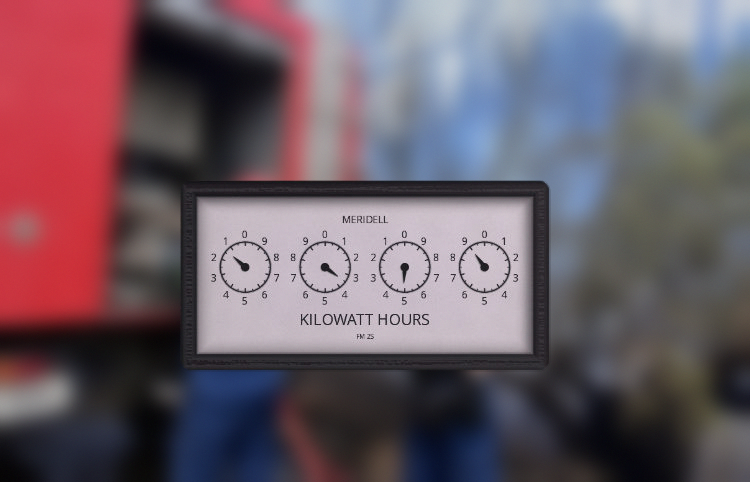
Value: 1349 kWh
